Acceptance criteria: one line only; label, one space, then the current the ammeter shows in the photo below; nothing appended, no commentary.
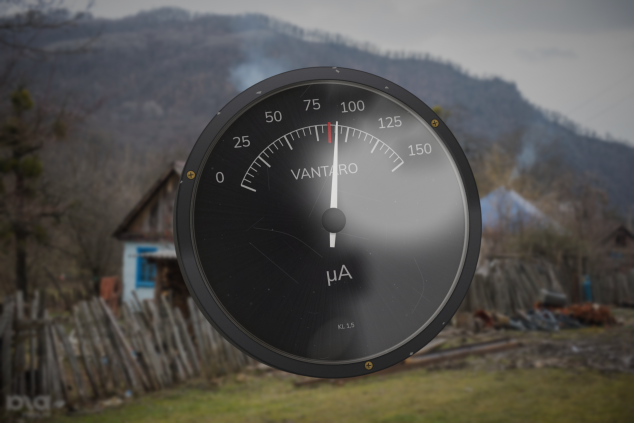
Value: 90 µA
